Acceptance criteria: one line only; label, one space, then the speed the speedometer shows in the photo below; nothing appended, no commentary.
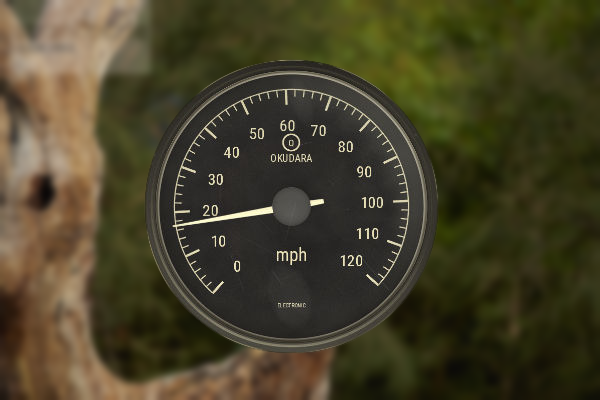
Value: 17 mph
